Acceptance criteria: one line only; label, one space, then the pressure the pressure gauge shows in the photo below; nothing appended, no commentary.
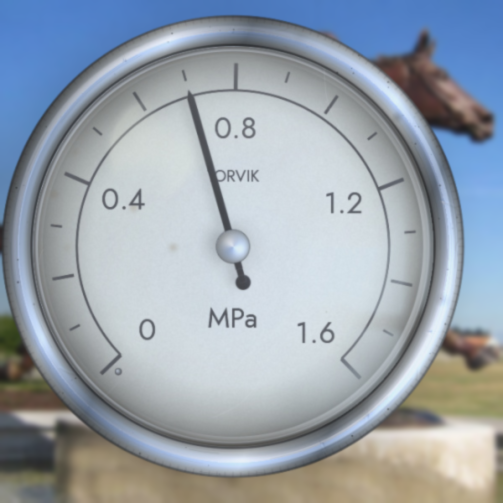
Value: 0.7 MPa
